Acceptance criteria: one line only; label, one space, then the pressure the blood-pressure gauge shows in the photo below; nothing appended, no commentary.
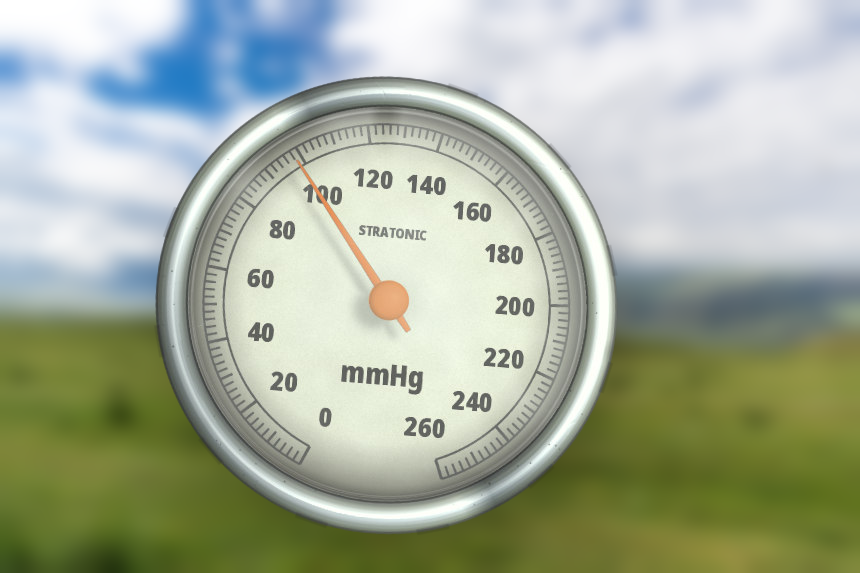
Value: 98 mmHg
